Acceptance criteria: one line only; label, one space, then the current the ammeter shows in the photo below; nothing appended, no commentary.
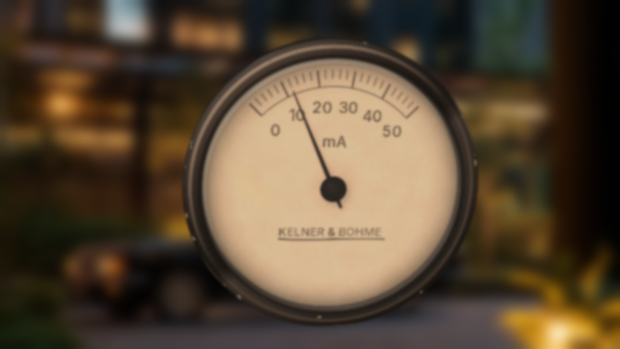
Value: 12 mA
